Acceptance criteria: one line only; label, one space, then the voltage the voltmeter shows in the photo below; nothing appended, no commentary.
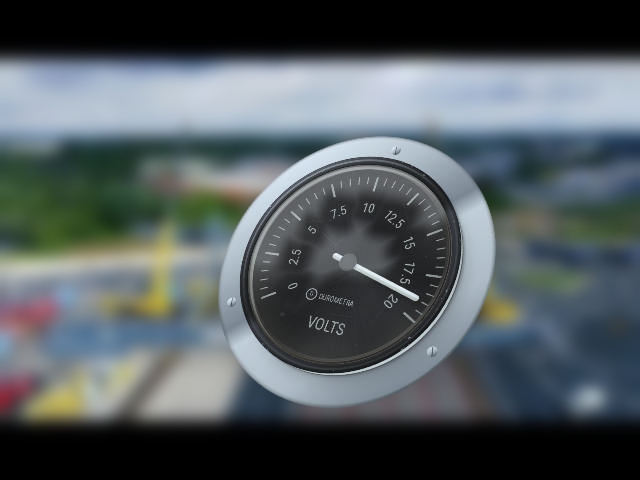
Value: 19 V
